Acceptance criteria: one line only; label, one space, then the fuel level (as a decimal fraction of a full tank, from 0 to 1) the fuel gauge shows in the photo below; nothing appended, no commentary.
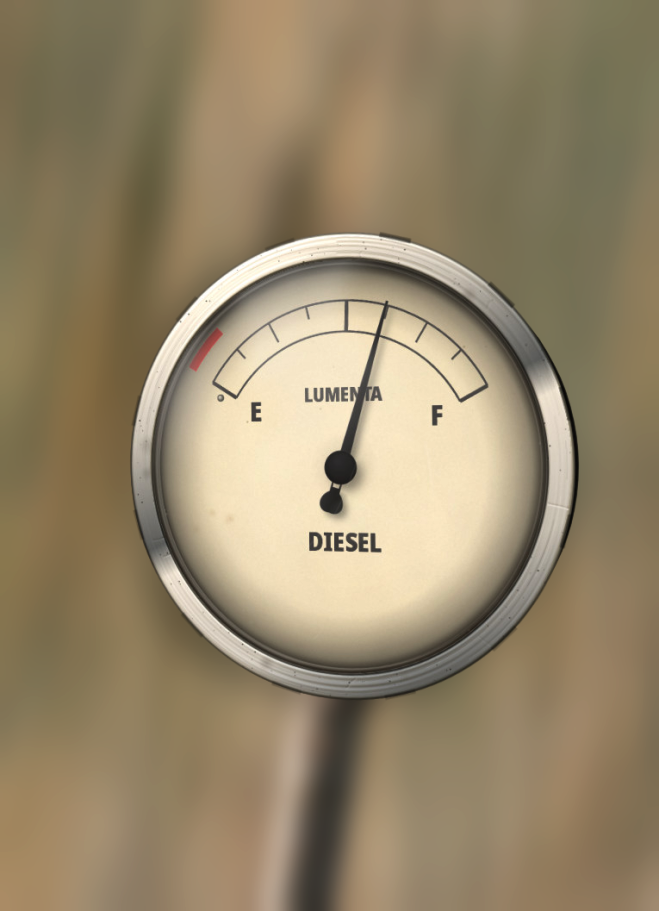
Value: 0.625
